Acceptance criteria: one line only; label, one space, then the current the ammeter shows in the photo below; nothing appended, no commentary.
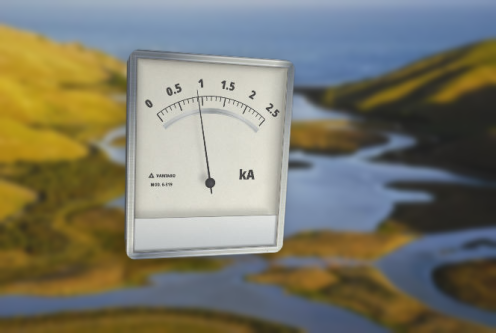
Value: 0.9 kA
